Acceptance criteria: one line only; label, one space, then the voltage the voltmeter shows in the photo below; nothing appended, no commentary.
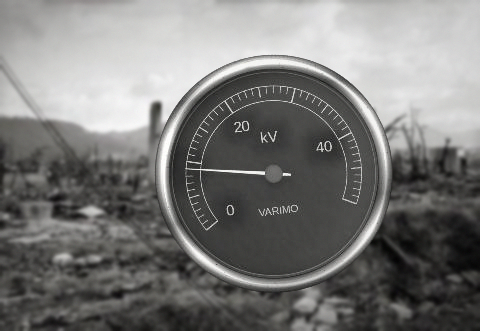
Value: 9 kV
